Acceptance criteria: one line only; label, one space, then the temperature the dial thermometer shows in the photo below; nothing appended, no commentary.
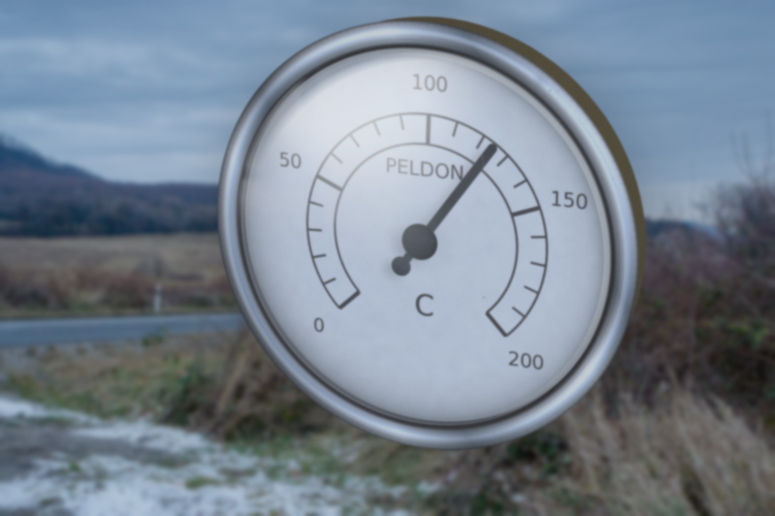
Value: 125 °C
